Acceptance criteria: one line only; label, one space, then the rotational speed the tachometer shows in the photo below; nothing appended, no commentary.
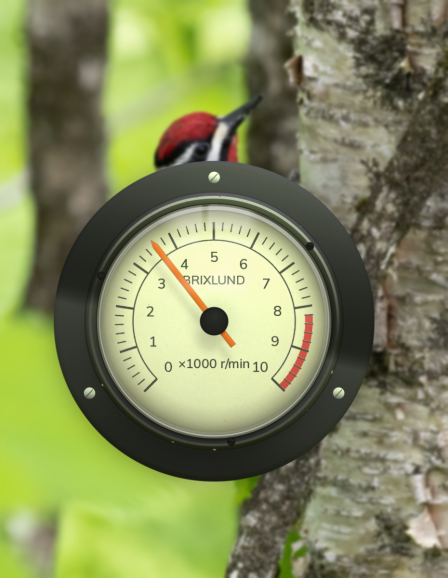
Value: 3600 rpm
